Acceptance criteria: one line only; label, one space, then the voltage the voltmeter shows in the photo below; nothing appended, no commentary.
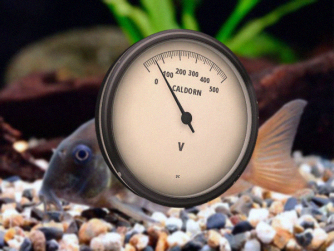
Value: 50 V
